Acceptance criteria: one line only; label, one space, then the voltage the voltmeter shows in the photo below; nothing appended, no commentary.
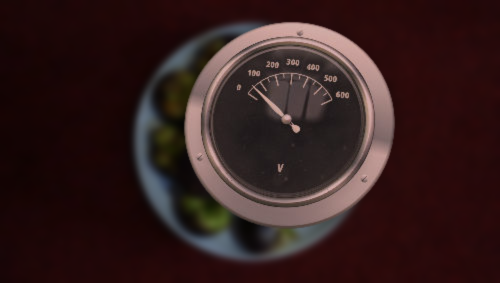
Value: 50 V
